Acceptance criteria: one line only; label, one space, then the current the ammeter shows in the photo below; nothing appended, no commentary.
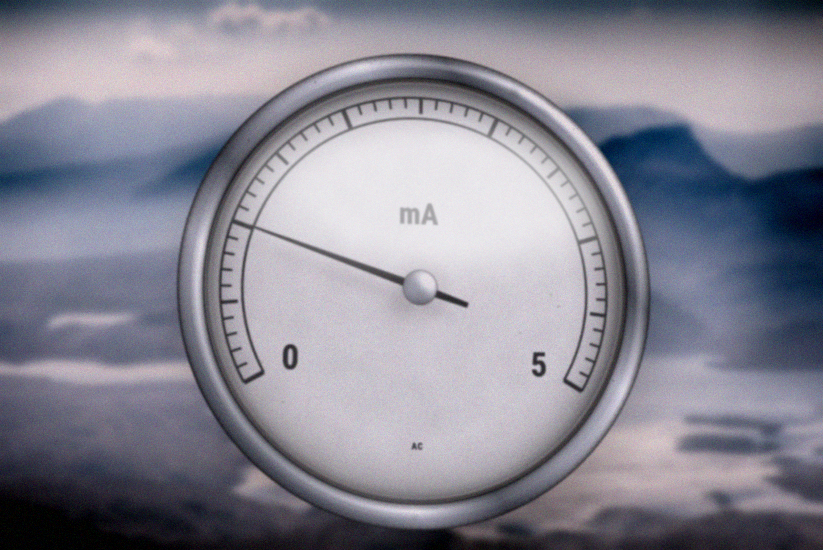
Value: 1 mA
